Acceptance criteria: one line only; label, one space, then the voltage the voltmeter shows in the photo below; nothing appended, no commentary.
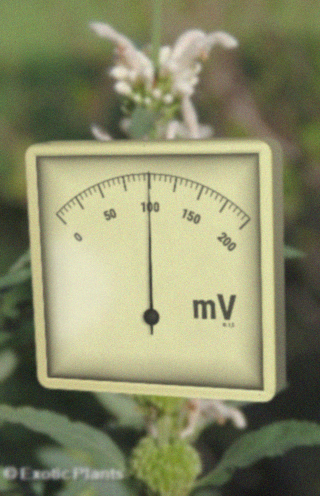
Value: 100 mV
